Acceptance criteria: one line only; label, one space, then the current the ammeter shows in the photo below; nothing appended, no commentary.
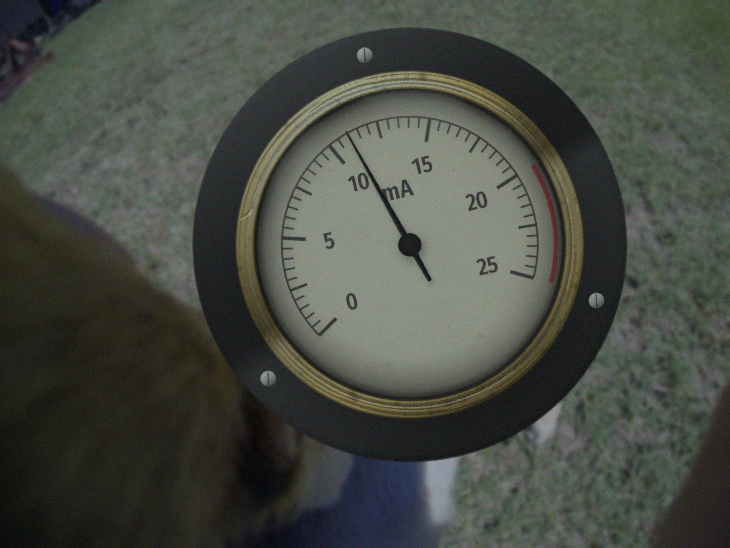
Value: 11 mA
